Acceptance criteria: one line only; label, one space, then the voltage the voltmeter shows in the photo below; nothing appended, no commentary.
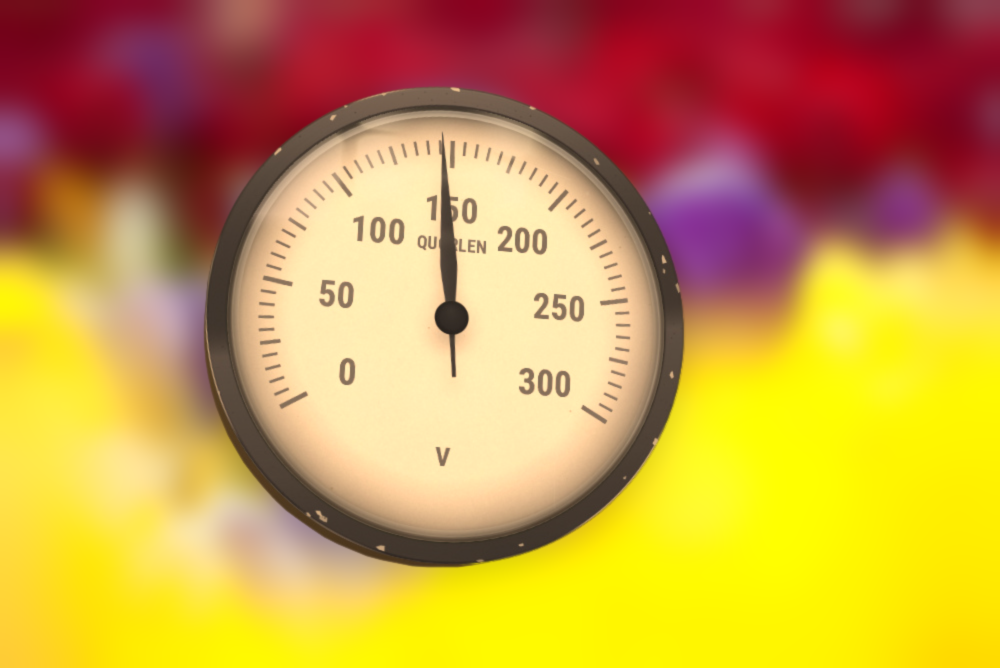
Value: 145 V
